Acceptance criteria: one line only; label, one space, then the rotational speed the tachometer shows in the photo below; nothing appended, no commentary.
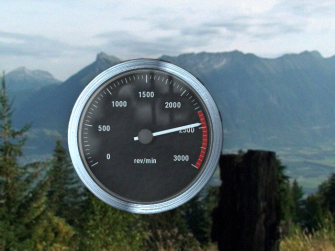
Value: 2450 rpm
